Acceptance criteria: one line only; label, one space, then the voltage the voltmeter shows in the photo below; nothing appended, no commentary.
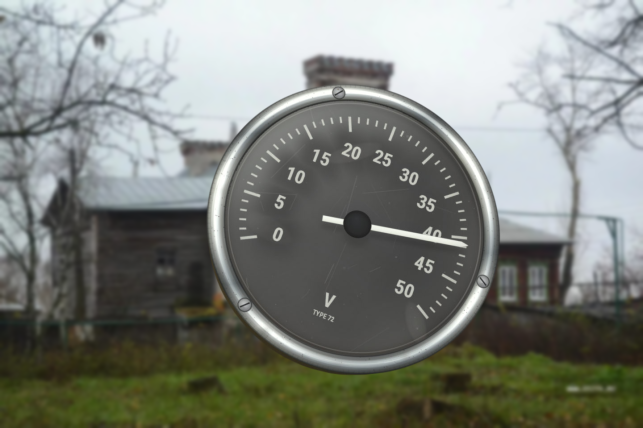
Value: 41 V
